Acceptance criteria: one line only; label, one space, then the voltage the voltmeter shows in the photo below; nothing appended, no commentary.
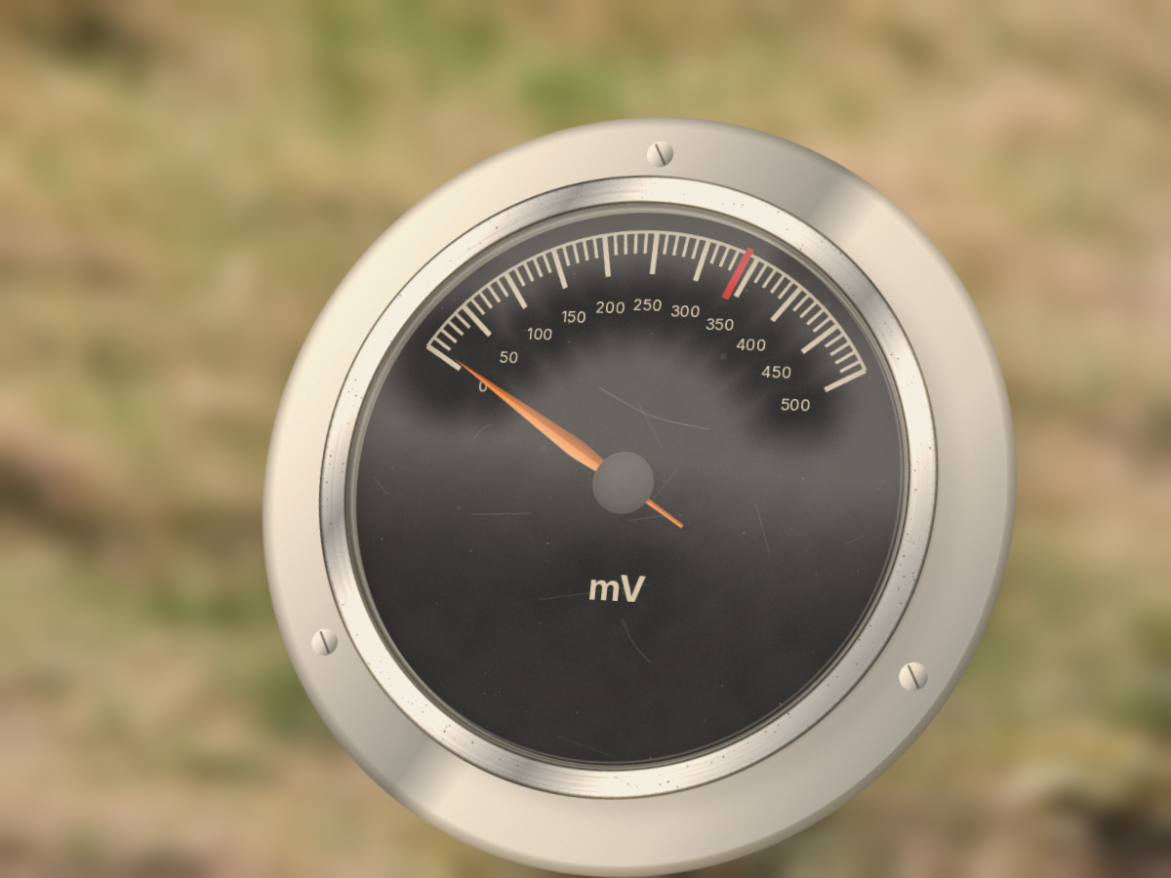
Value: 5 mV
